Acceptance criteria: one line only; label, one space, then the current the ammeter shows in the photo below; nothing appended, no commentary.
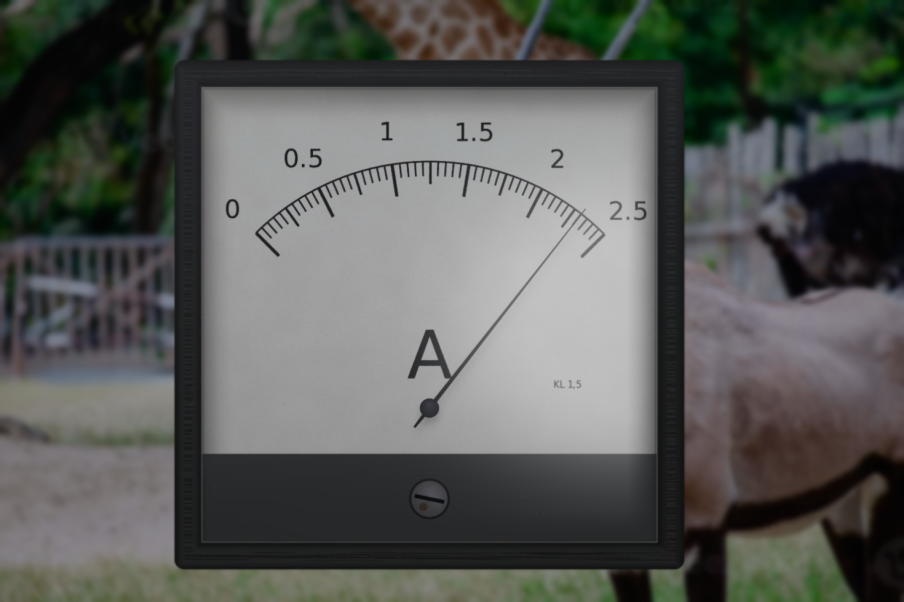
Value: 2.3 A
